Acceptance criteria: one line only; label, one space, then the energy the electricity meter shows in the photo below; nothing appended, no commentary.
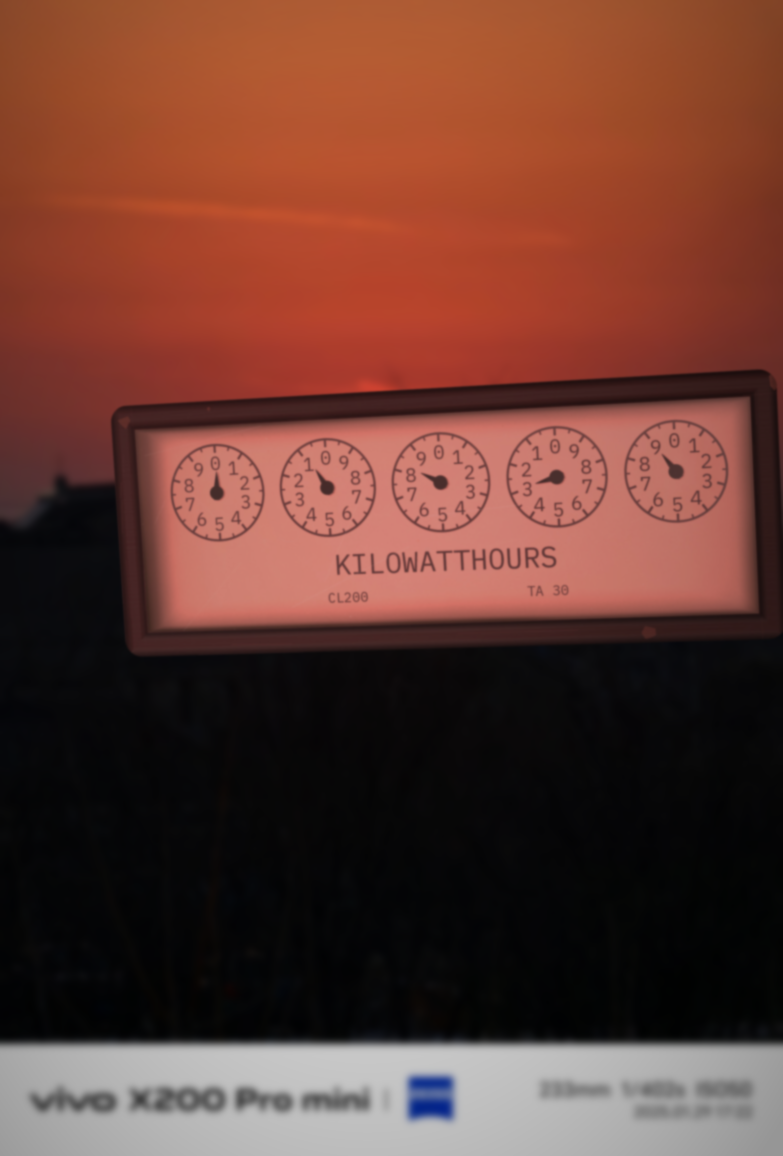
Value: 829 kWh
